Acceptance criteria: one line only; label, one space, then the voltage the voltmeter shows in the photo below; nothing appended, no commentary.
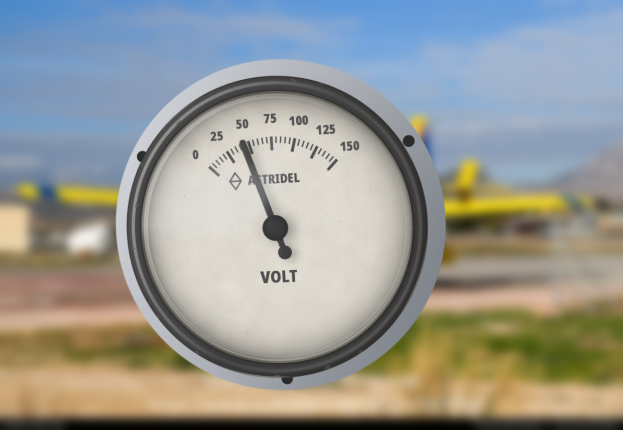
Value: 45 V
